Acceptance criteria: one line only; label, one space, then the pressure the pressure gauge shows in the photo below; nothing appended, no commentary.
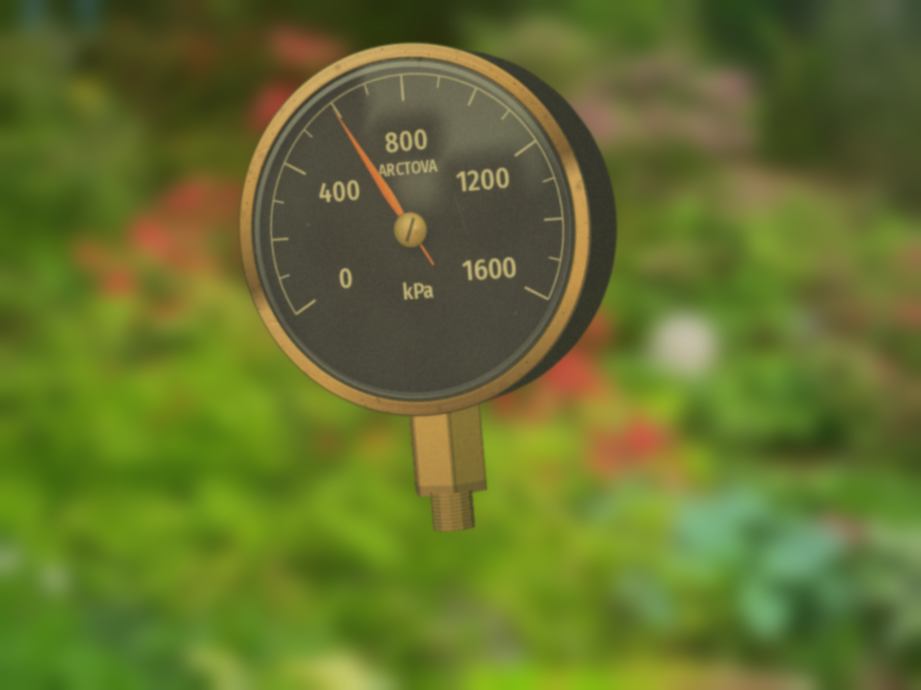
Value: 600 kPa
